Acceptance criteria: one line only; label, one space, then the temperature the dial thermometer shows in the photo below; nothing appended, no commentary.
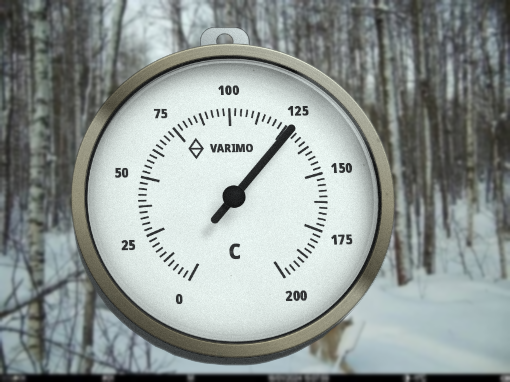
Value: 127.5 °C
